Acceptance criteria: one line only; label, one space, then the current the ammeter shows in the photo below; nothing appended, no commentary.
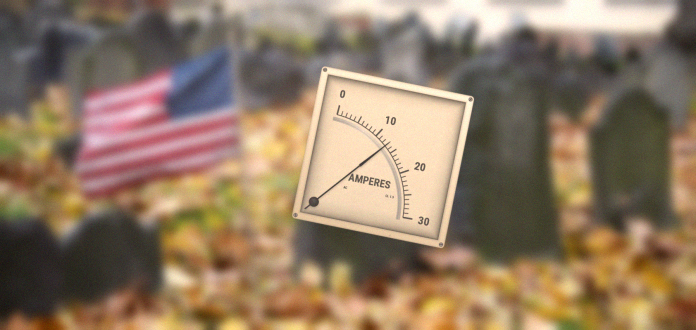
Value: 13 A
